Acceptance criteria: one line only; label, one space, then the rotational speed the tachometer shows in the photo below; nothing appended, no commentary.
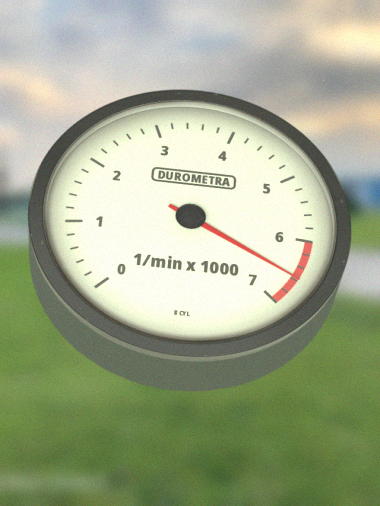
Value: 6600 rpm
